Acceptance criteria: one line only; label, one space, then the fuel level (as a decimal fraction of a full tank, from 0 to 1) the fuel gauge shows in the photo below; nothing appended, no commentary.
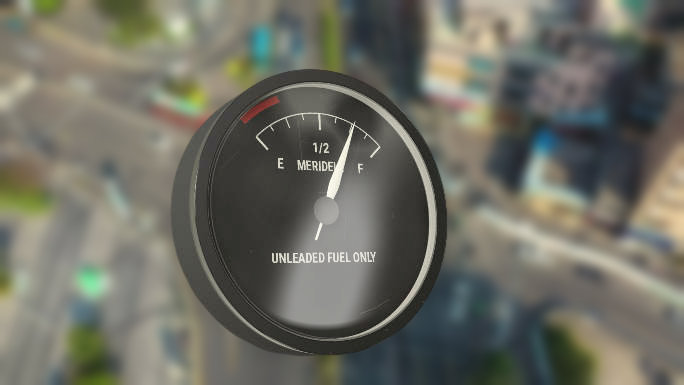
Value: 0.75
